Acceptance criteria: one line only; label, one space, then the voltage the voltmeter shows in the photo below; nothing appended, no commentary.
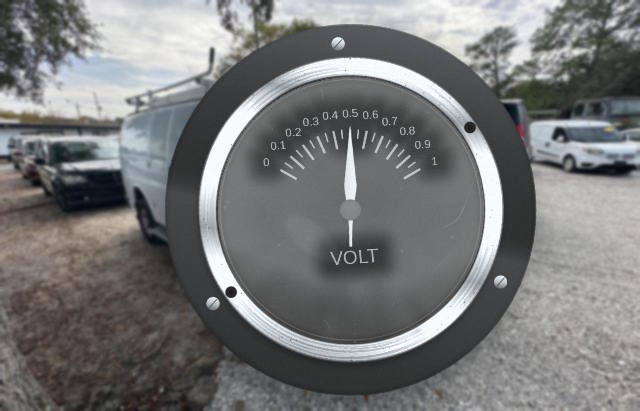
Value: 0.5 V
